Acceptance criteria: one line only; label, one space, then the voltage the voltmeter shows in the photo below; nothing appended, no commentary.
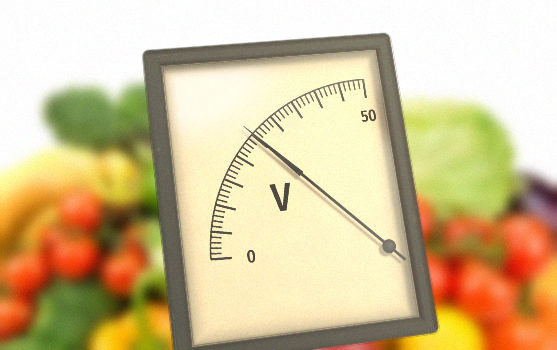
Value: 25 V
